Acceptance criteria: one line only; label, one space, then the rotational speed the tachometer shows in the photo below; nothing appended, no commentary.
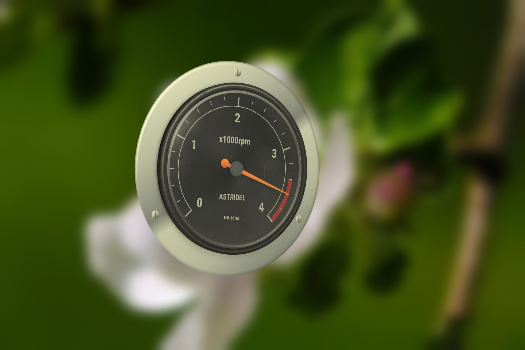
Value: 3600 rpm
